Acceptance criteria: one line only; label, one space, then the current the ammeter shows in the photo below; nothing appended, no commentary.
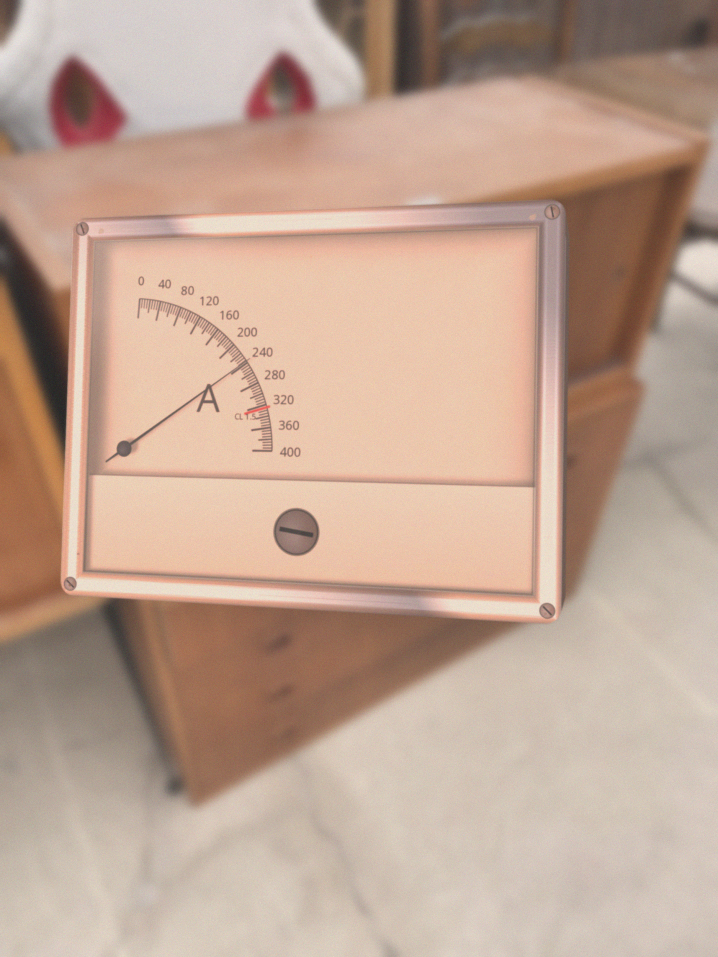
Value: 240 A
